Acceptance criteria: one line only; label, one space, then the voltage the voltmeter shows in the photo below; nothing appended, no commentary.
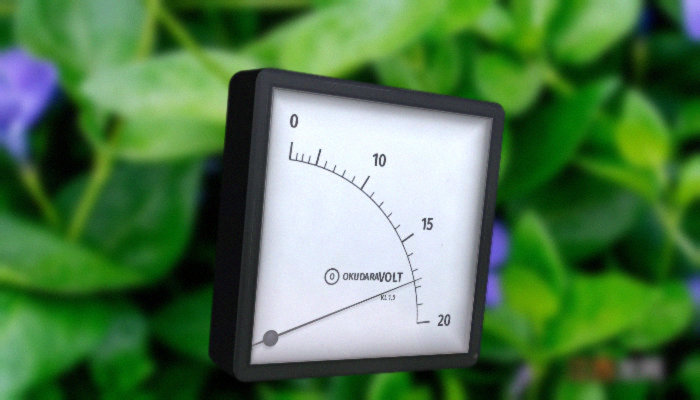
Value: 17.5 V
